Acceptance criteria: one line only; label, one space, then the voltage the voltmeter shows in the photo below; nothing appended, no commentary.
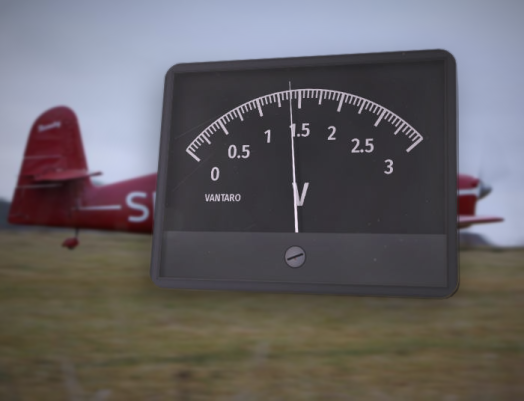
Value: 1.4 V
